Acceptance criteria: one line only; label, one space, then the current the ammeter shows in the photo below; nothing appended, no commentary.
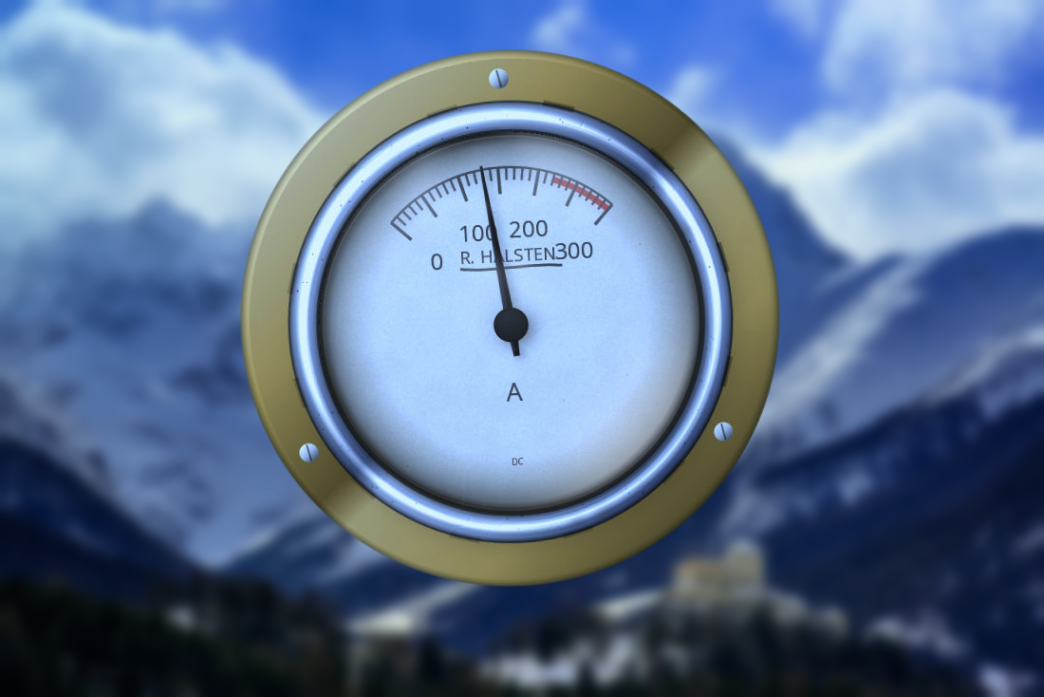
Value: 130 A
